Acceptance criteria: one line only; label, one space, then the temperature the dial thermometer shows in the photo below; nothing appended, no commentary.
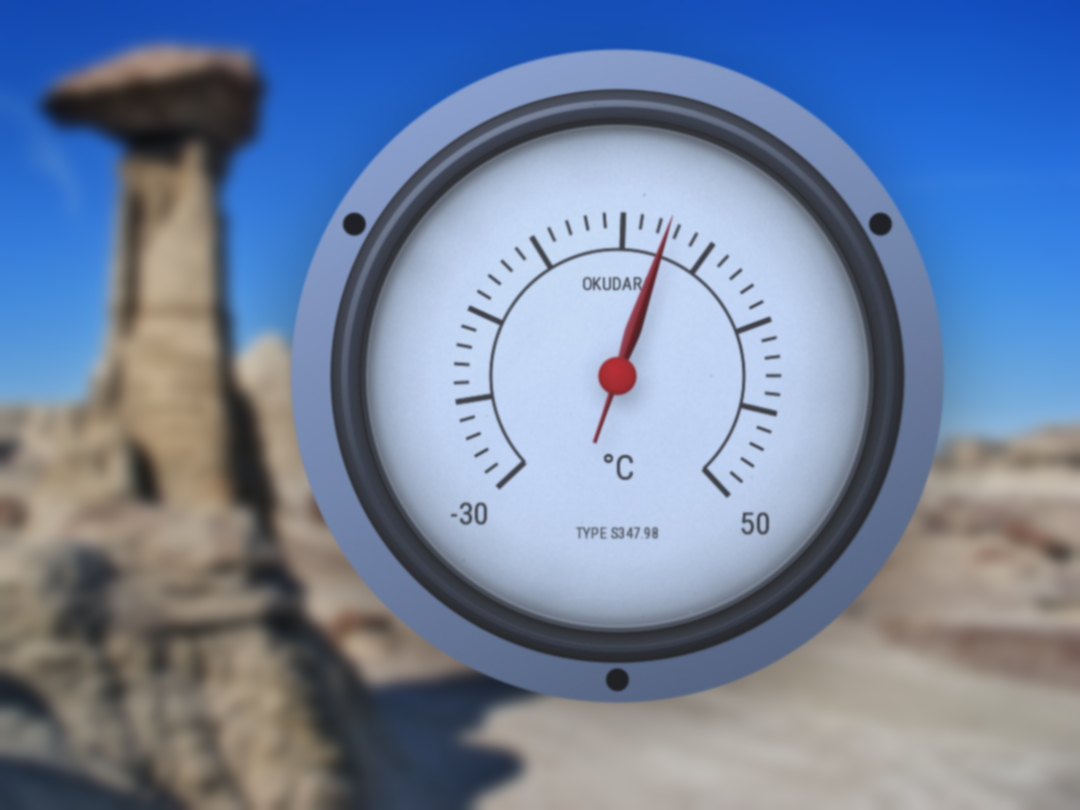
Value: 15 °C
